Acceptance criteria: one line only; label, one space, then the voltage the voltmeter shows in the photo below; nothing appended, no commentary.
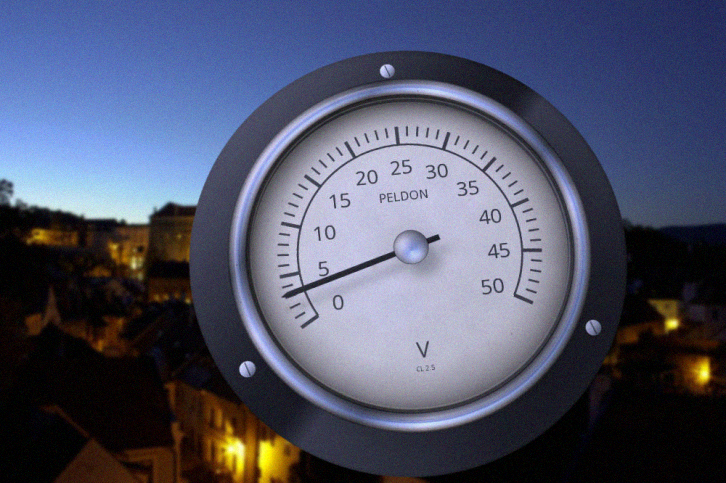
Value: 3 V
